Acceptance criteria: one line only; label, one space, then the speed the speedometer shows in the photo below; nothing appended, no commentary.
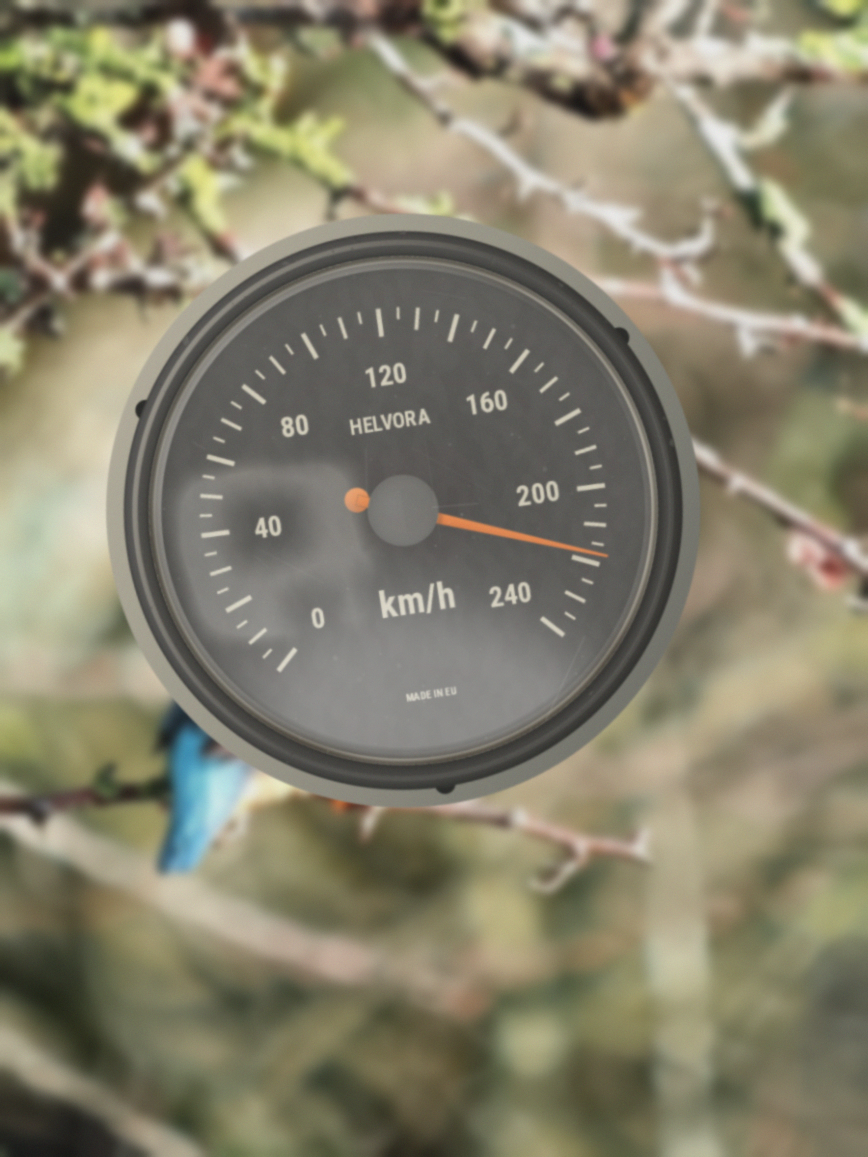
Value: 217.5 km/h
